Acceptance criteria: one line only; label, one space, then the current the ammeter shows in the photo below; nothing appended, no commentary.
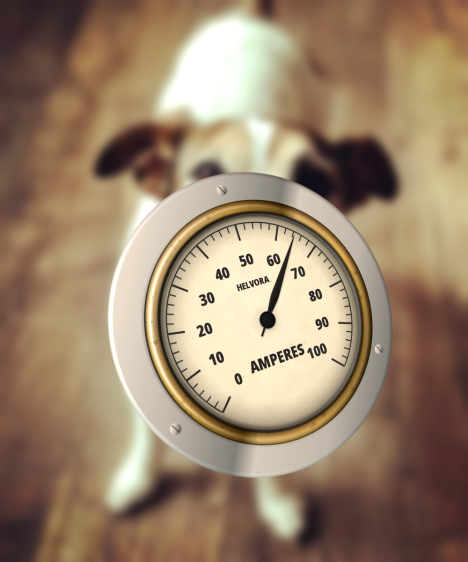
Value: 64 A
